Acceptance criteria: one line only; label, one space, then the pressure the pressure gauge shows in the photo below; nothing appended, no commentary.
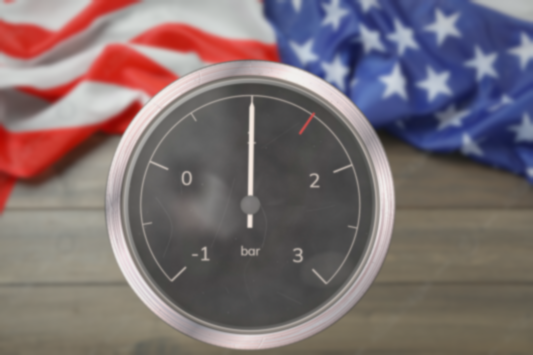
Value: 1 bar
